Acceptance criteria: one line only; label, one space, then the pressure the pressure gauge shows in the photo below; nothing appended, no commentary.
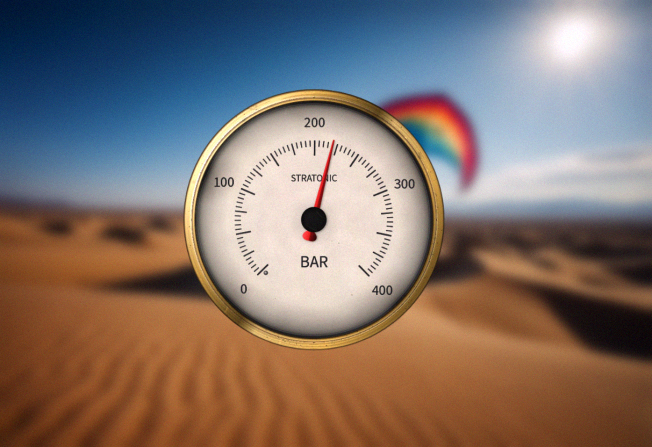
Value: 220 bar
